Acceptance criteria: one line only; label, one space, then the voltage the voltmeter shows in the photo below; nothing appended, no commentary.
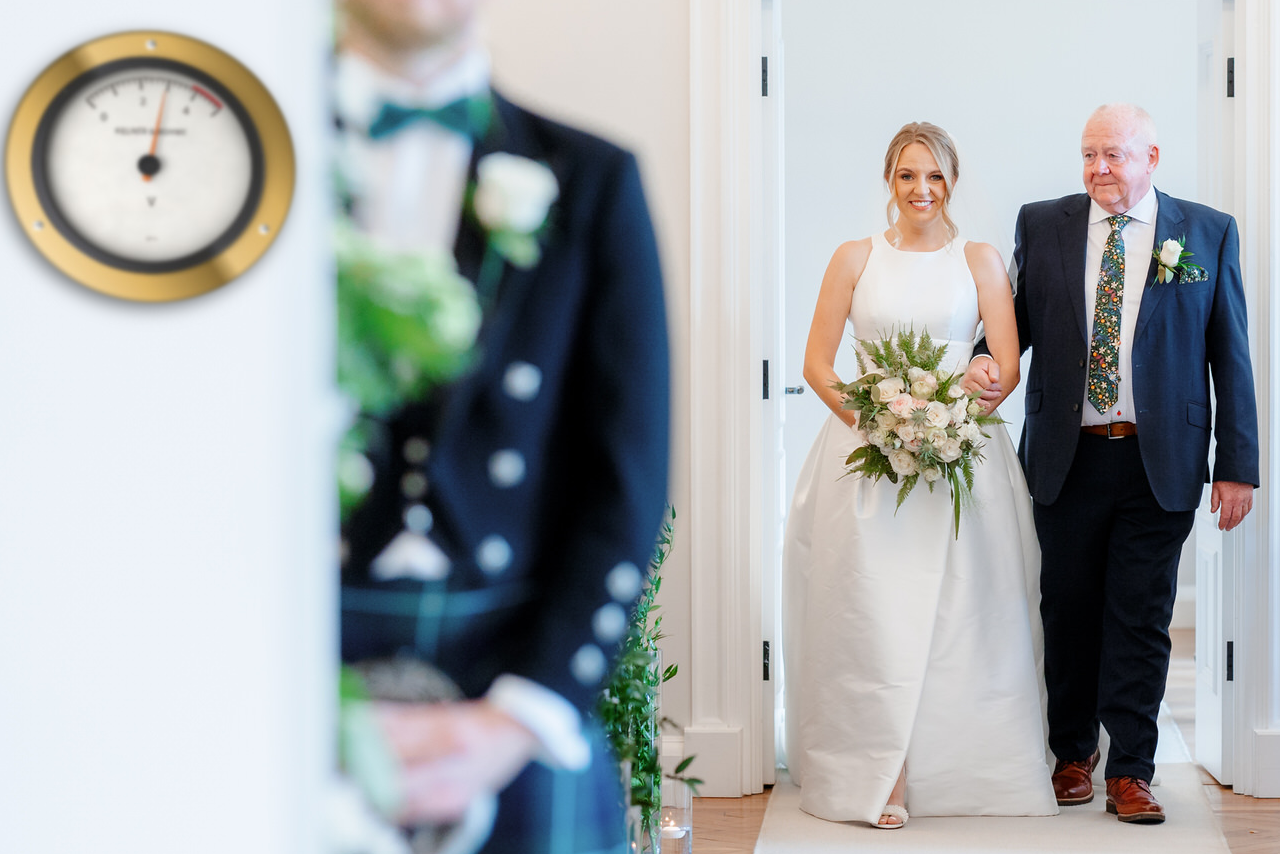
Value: 3 V
